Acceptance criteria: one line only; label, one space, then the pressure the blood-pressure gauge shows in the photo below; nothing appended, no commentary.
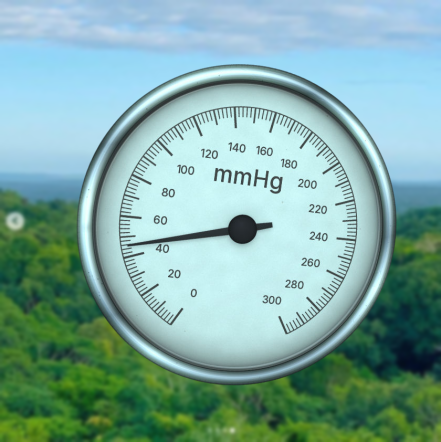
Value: 46 mmHg
